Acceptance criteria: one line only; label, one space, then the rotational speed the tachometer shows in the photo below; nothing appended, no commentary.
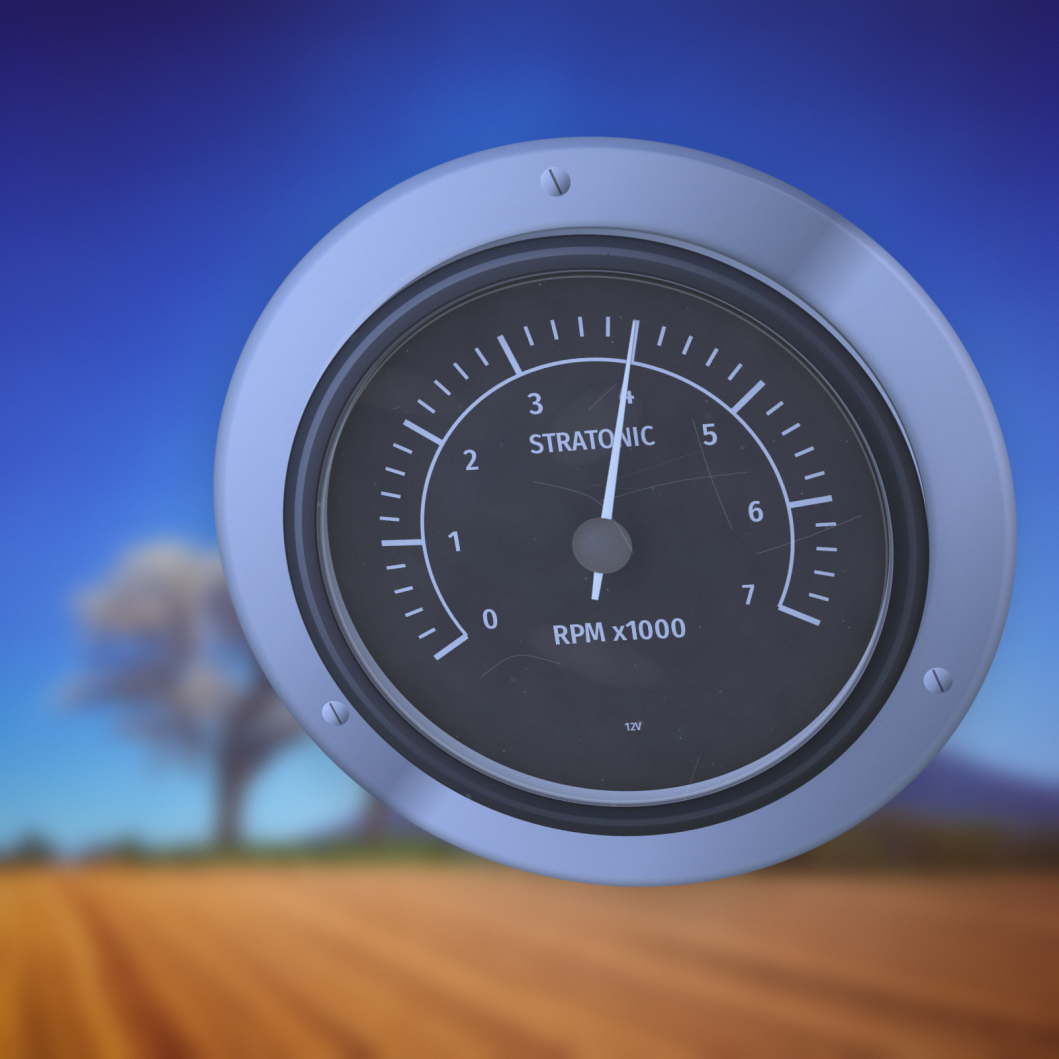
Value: 4000 rpm
